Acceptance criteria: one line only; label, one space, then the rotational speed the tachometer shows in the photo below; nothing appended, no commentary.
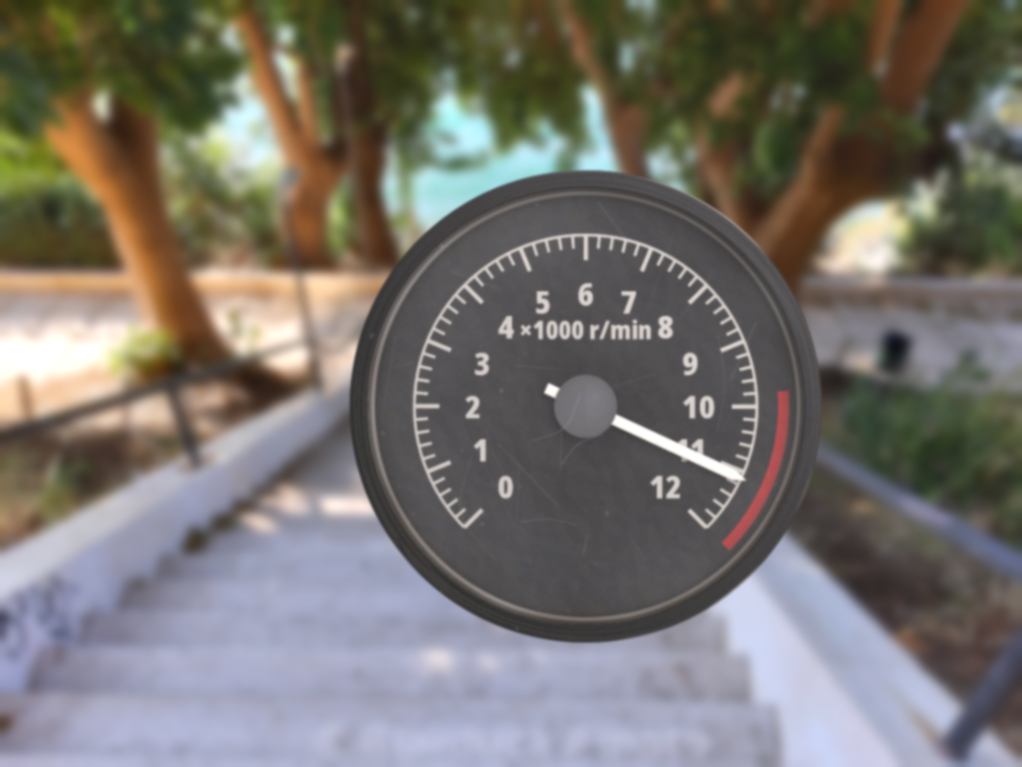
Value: 11100 rpm
